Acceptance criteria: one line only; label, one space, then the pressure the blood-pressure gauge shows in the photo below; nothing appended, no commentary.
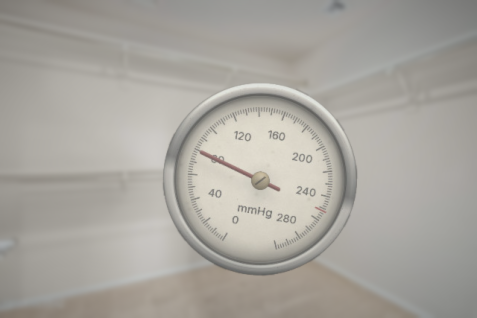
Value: 80 mmHg
